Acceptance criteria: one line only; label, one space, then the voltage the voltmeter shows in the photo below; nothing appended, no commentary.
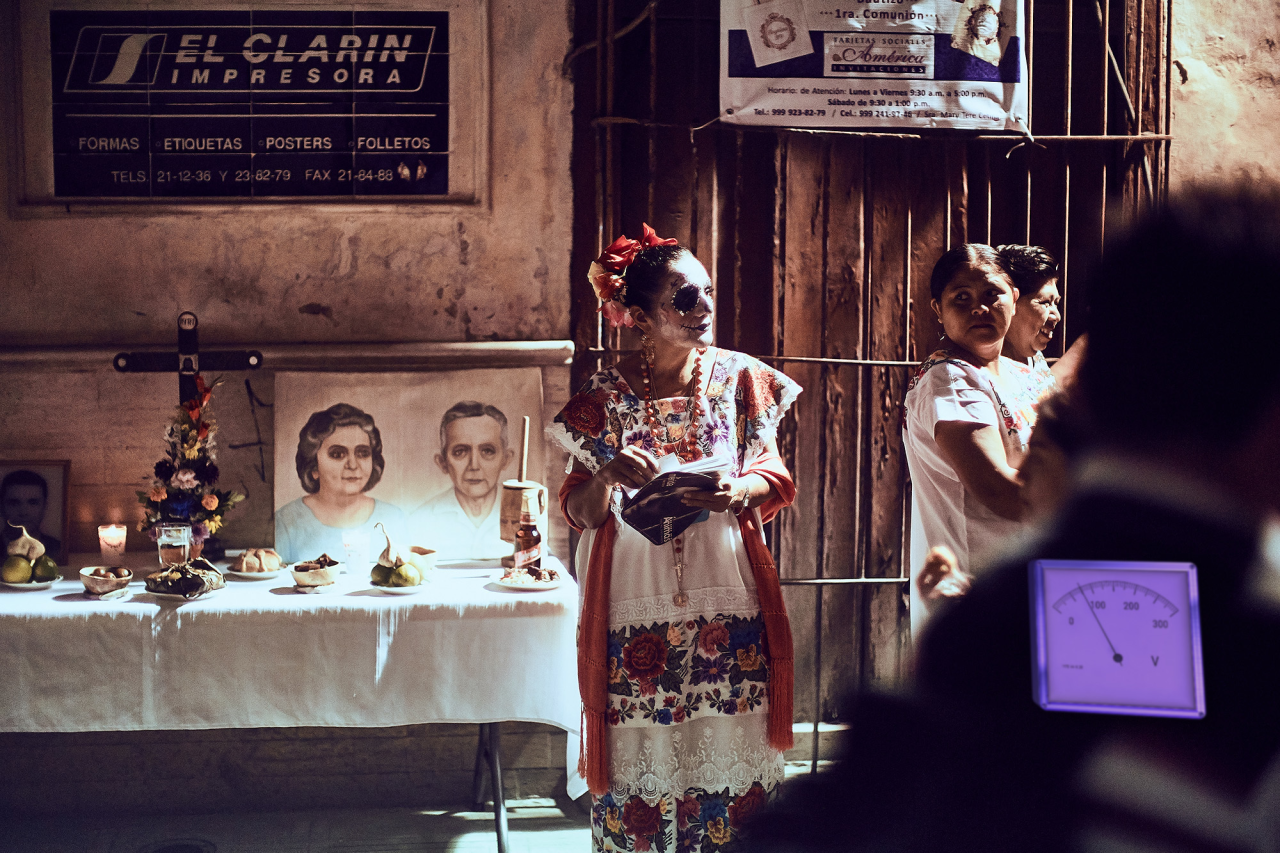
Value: 75 V
